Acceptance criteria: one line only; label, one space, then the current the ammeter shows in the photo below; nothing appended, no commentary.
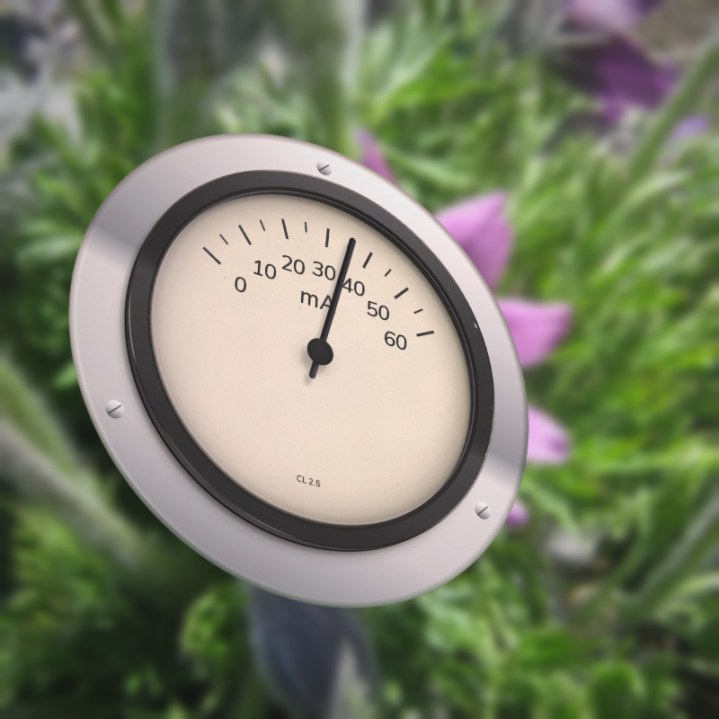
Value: 35 mA
